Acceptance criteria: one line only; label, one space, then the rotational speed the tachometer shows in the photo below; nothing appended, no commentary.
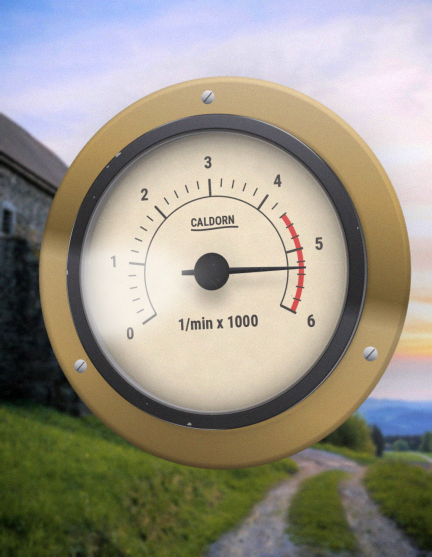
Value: 5300 rpm
